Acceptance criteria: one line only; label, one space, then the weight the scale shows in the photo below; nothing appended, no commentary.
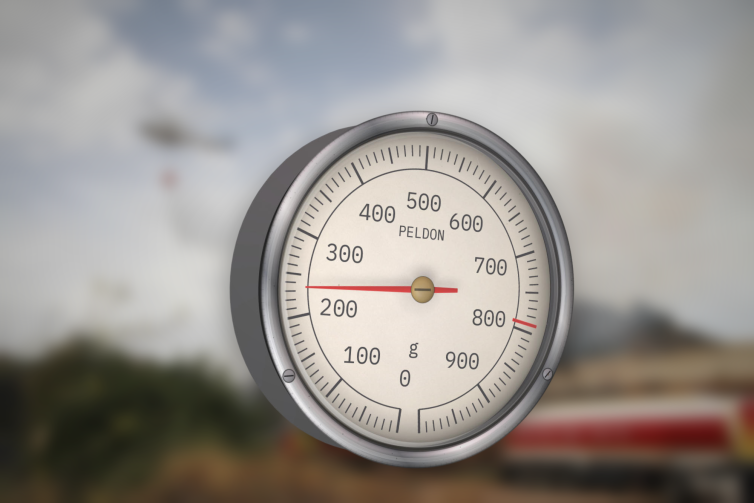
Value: 235 g
